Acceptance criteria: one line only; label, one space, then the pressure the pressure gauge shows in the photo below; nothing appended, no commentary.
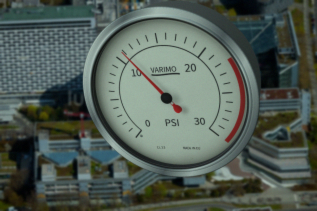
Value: 11 psi
